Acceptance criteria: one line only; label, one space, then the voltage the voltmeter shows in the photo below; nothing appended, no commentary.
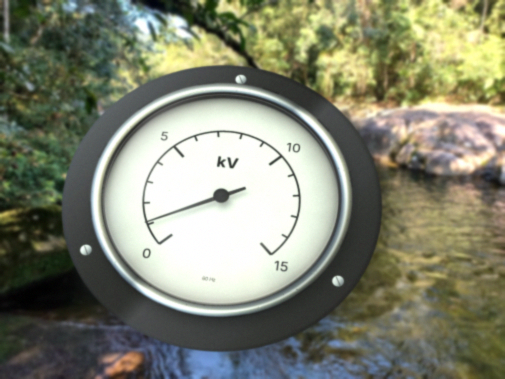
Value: 1 kV
